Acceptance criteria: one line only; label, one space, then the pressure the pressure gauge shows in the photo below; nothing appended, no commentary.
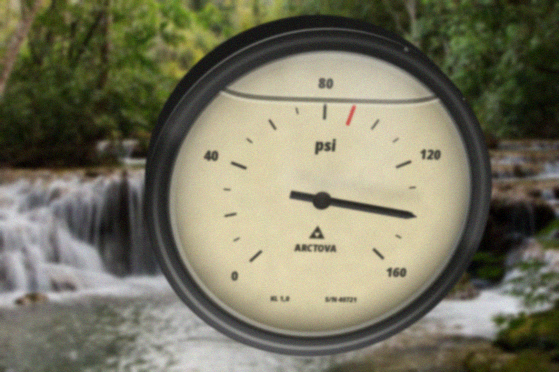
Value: 140 psi
